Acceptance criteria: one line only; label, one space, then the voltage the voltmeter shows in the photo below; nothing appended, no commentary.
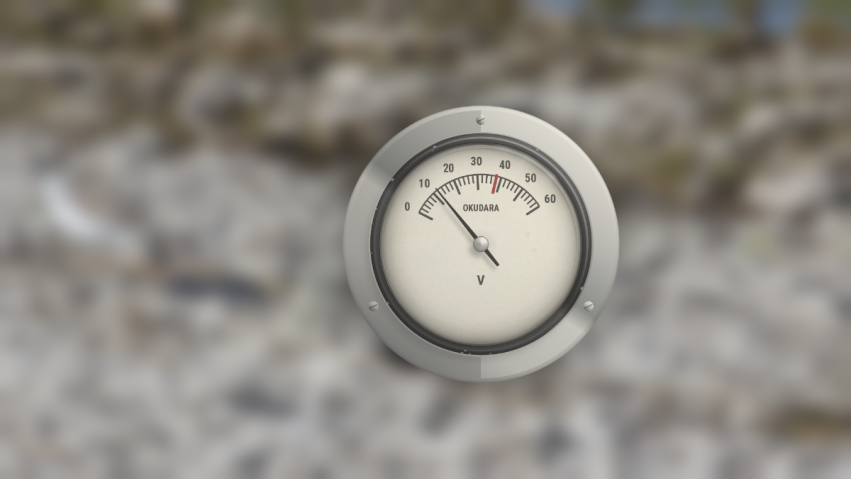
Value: 12 V
